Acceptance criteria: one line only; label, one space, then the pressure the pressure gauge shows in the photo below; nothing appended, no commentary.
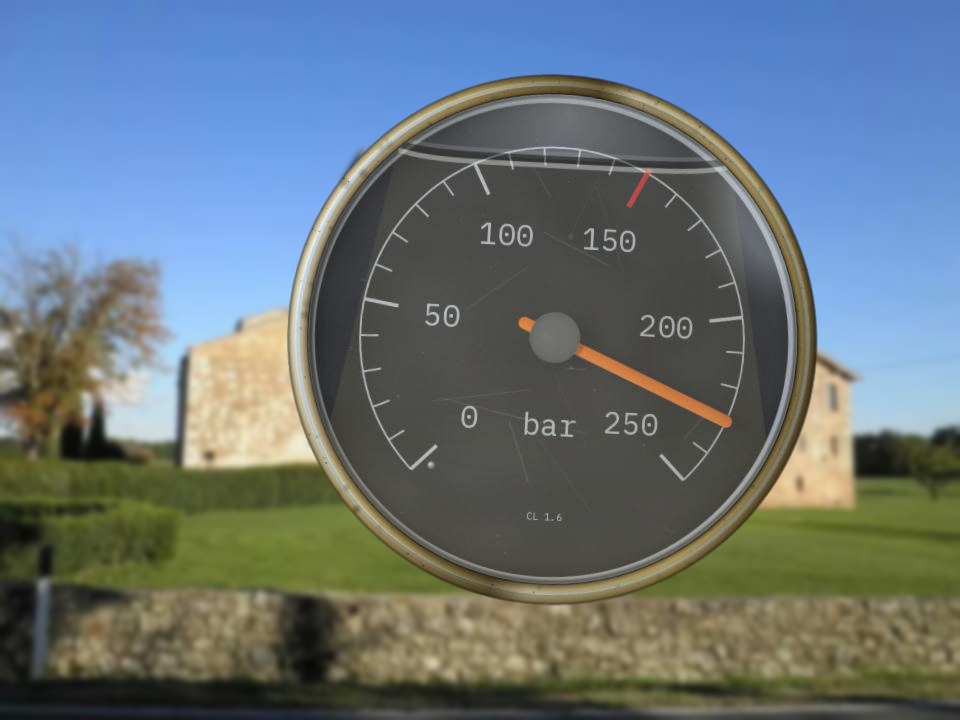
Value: 230 bar
